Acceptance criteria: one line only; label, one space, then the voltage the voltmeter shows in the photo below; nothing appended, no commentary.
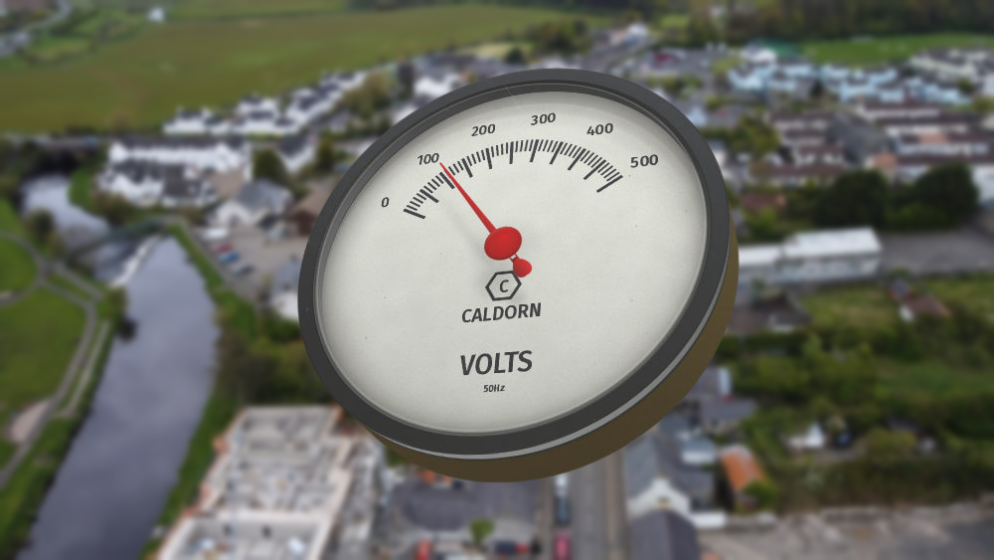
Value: 110 V
